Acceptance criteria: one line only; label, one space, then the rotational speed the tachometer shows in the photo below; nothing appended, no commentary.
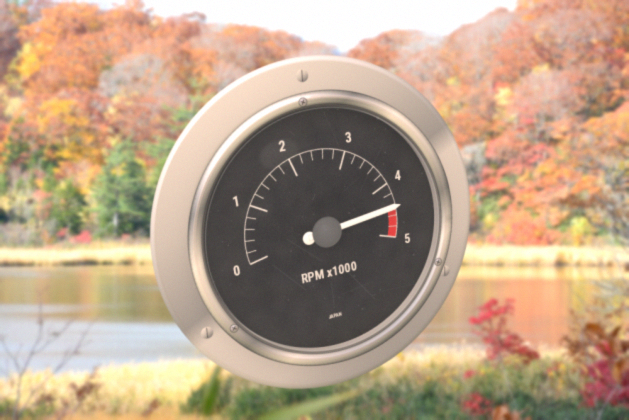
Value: 4400 rpm
